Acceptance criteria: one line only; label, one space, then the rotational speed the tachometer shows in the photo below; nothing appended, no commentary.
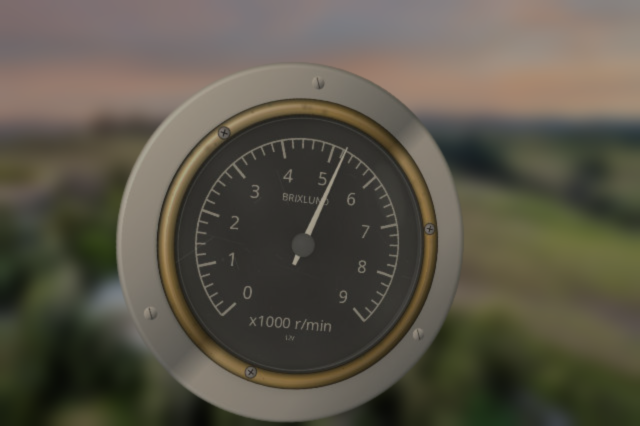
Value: 5200 rpm
